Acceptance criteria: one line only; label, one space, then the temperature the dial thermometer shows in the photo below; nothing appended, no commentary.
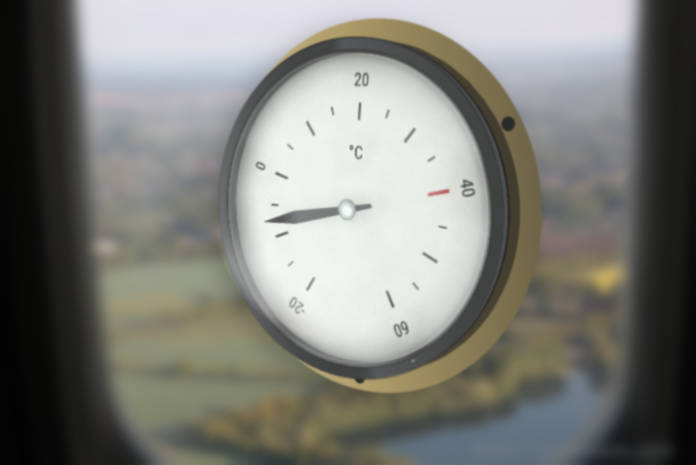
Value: -7.5 °C
